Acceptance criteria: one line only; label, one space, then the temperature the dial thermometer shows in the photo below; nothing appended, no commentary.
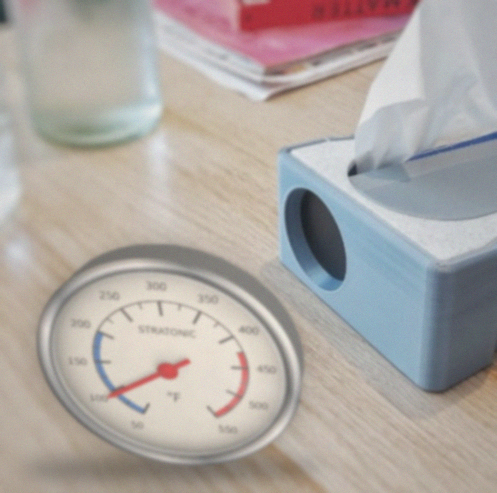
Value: 100 °F
